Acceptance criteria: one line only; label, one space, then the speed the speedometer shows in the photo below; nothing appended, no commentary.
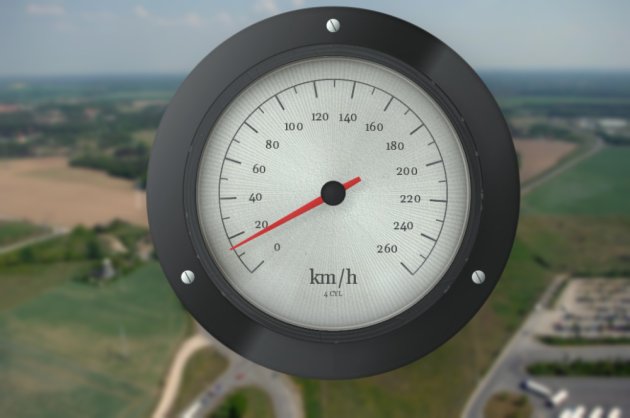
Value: 15 km/h
